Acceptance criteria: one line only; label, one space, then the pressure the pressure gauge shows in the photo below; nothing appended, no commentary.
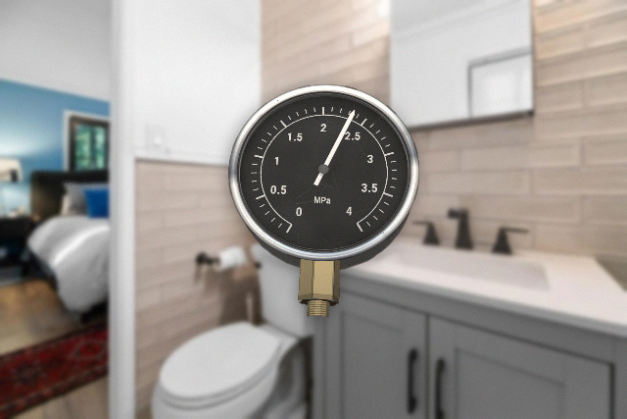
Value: 2.35 MPa
